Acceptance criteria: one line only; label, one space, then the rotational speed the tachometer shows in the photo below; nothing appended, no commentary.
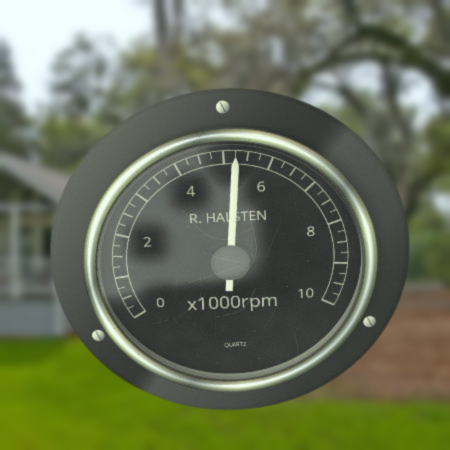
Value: 5250 rpm
